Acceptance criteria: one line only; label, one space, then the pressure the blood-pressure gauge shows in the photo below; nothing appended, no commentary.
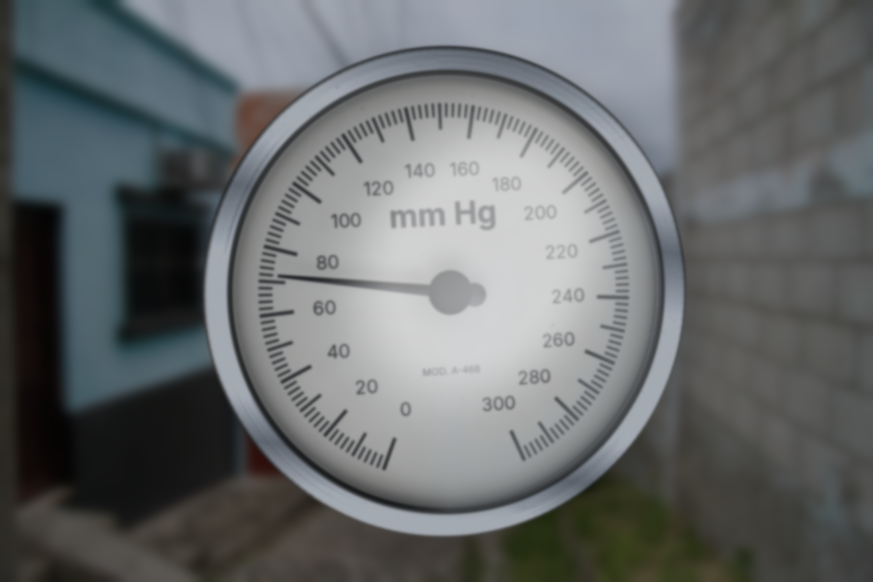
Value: 72 mmHg
